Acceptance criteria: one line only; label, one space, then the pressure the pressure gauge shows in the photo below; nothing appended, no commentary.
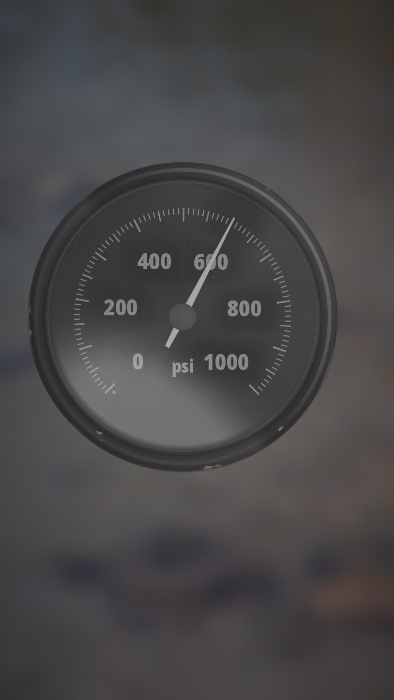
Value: 600 psi
